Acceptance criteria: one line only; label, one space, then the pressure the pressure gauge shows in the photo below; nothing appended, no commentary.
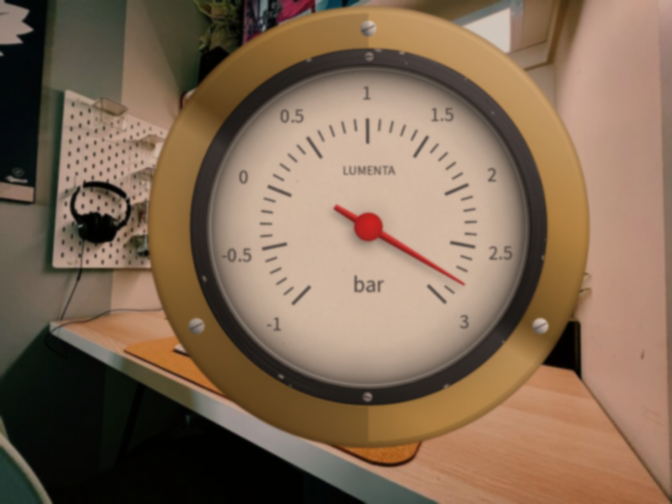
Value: 2.8 bar
